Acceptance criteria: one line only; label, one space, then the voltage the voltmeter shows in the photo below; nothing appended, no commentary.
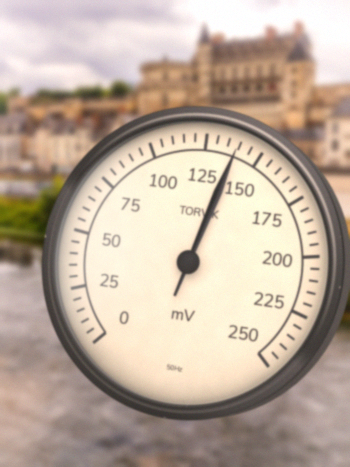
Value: 140 mV
